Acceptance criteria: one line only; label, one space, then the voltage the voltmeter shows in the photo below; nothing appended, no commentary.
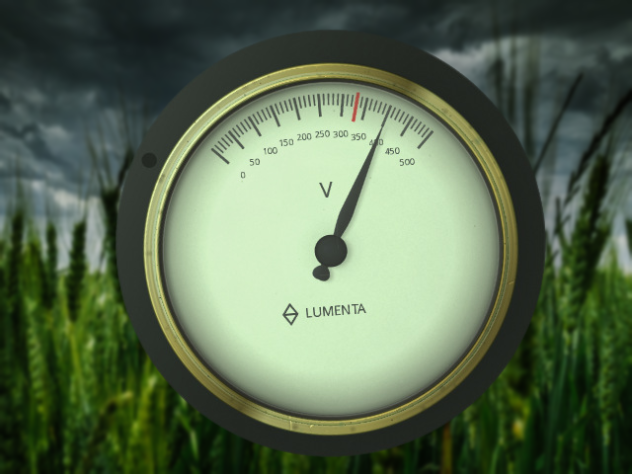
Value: 400 V
